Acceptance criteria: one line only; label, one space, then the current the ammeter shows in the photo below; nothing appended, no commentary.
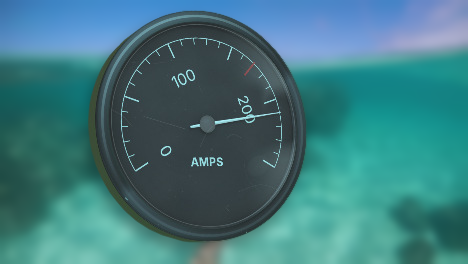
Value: 210 A
